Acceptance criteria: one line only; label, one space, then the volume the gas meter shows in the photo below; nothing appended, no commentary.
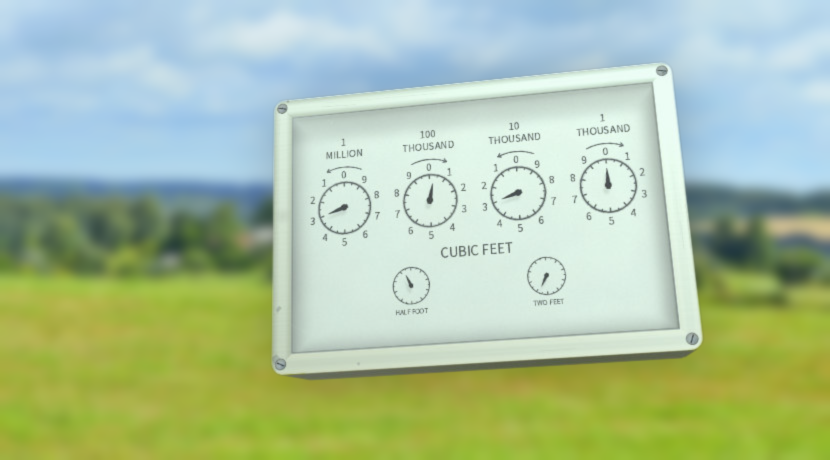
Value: 303000 ft³
